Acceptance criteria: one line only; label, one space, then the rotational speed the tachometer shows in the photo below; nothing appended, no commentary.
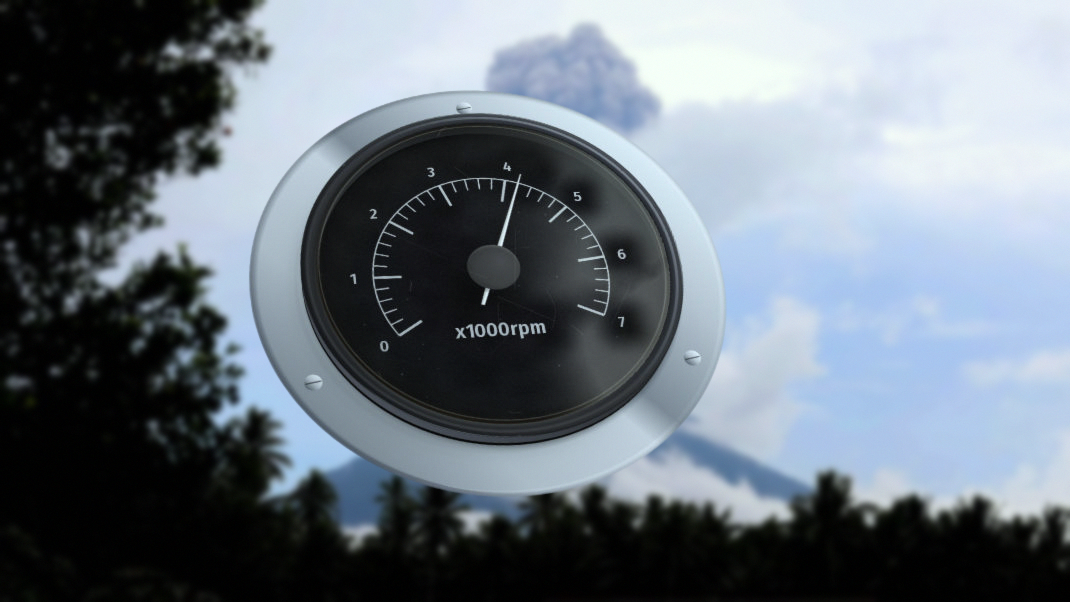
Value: 4200 rpm
